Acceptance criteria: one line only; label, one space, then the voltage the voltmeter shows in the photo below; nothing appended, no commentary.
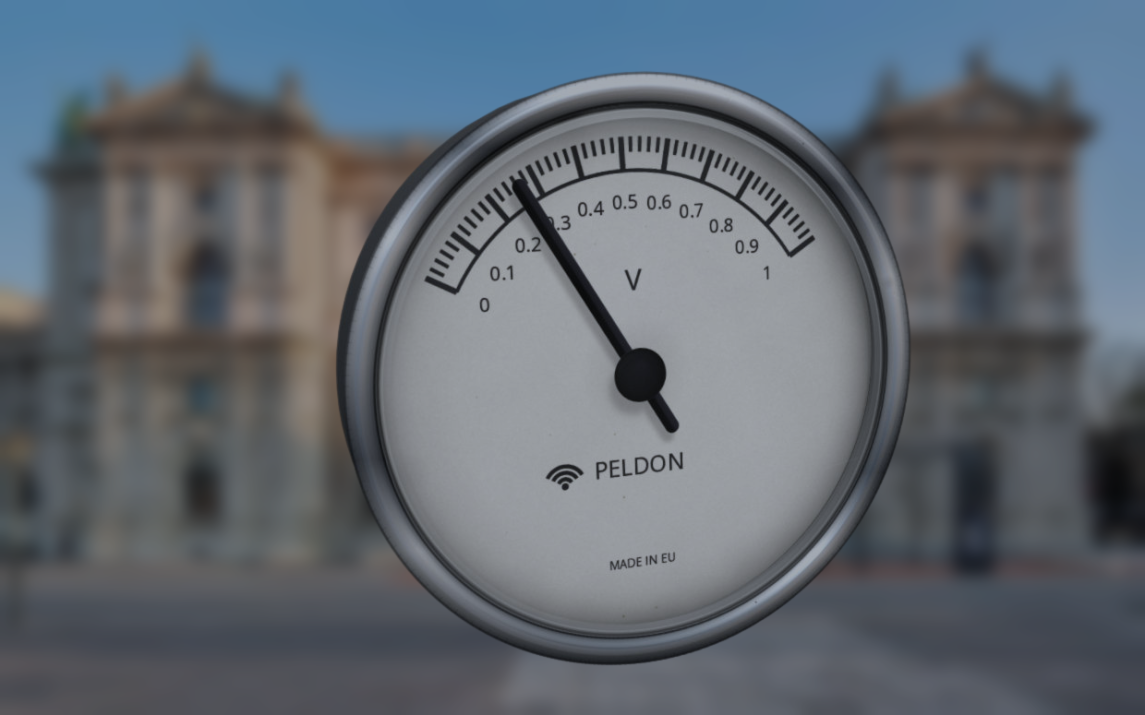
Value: 0.26 V
